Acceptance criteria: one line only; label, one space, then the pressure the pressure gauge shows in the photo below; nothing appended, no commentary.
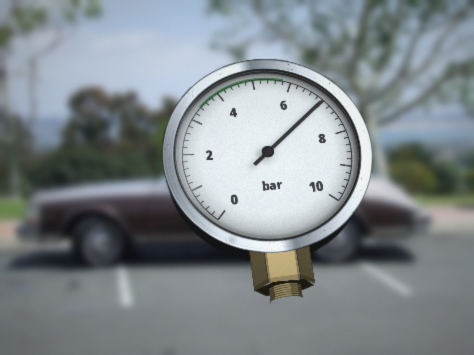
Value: 7 bar
